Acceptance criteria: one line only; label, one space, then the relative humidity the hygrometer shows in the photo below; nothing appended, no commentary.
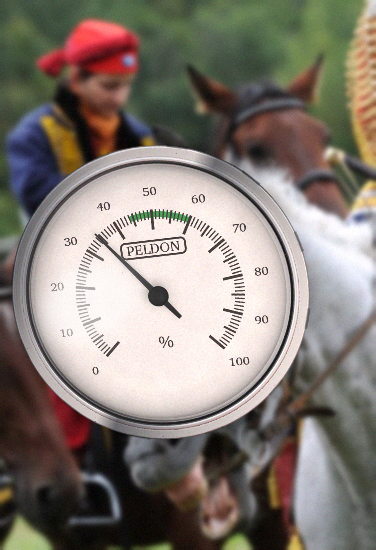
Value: 35 %
